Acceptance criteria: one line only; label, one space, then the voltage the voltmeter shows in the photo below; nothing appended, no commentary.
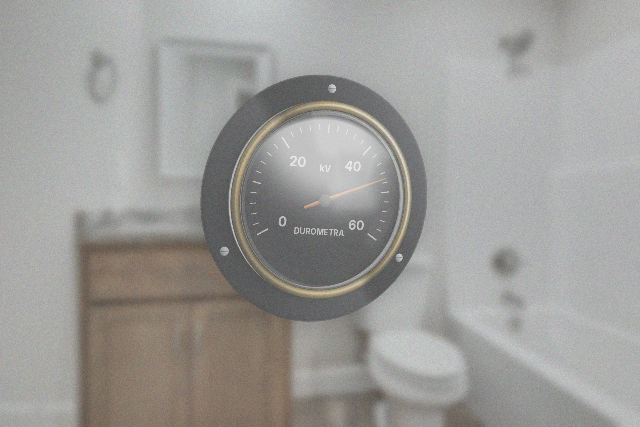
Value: 47 kV
